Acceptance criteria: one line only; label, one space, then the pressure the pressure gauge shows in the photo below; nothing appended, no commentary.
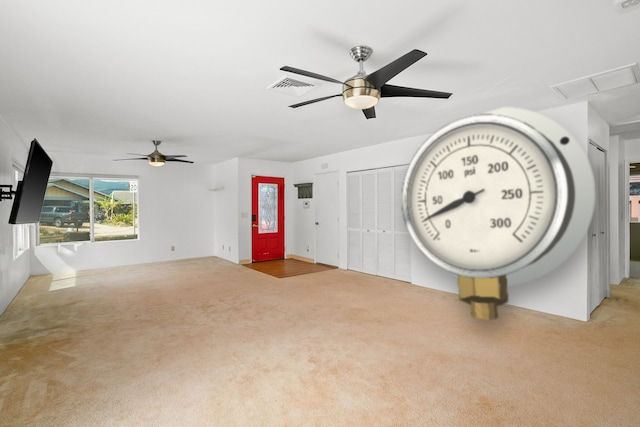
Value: 25 psi
